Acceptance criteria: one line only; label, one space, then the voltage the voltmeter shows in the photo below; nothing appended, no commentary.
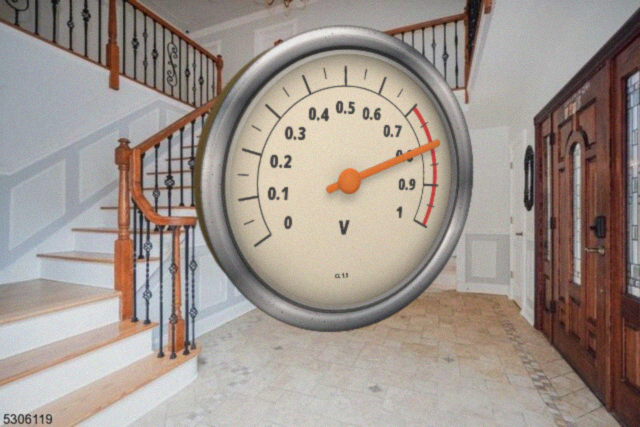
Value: 0.8 V
